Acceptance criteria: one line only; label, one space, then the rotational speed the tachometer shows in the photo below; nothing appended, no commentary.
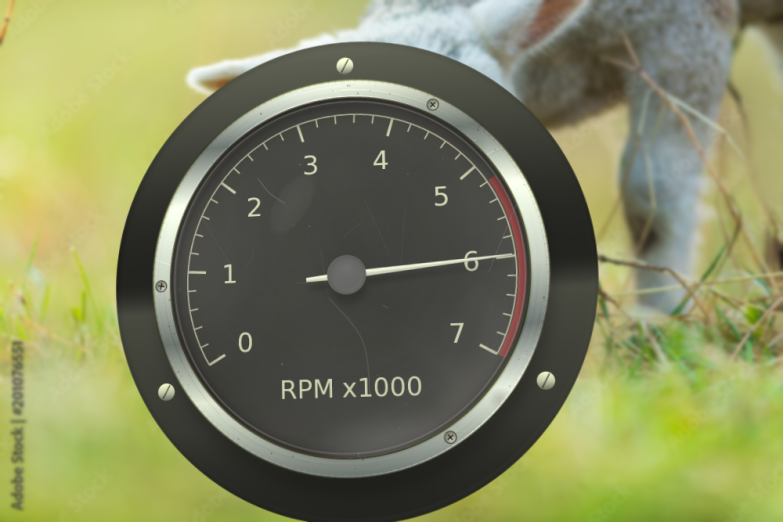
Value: 6000 rpm
